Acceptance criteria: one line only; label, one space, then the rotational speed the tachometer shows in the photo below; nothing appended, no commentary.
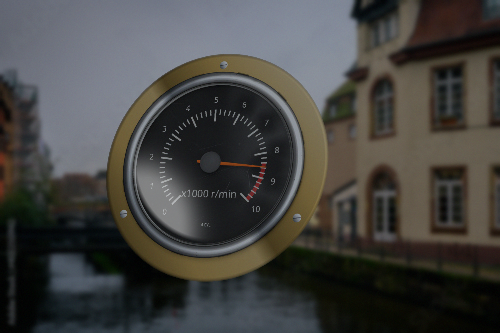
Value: 8600 rpm
